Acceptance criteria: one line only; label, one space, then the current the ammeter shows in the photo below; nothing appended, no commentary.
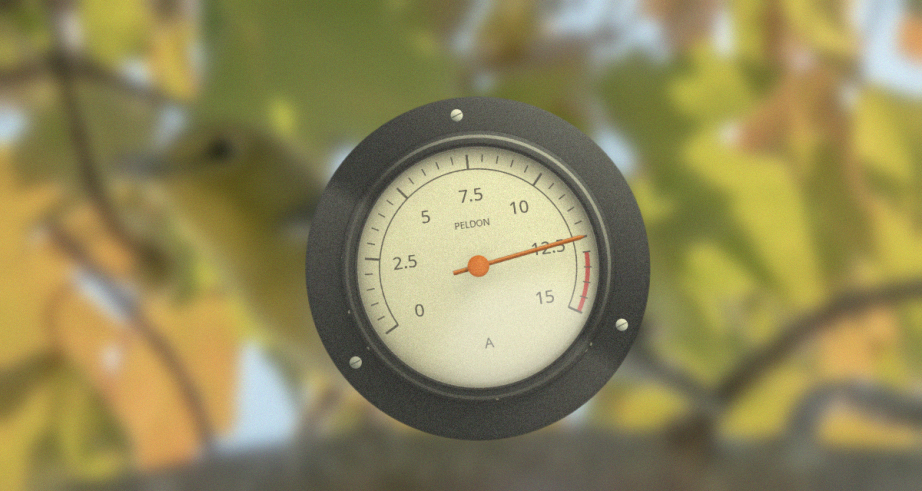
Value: 12.5 A
